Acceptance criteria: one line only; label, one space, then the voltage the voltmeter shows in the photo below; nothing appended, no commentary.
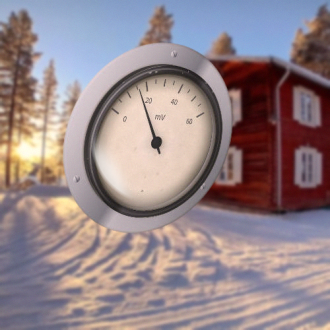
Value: 15 mV
